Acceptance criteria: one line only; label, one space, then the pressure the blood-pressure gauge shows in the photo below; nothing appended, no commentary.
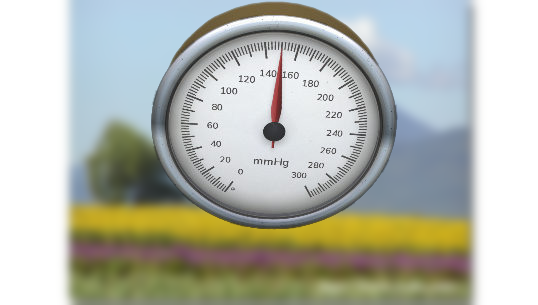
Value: 150 mmHg
